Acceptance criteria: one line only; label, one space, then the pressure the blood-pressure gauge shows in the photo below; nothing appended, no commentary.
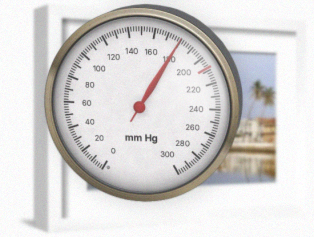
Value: 180 mmHg
